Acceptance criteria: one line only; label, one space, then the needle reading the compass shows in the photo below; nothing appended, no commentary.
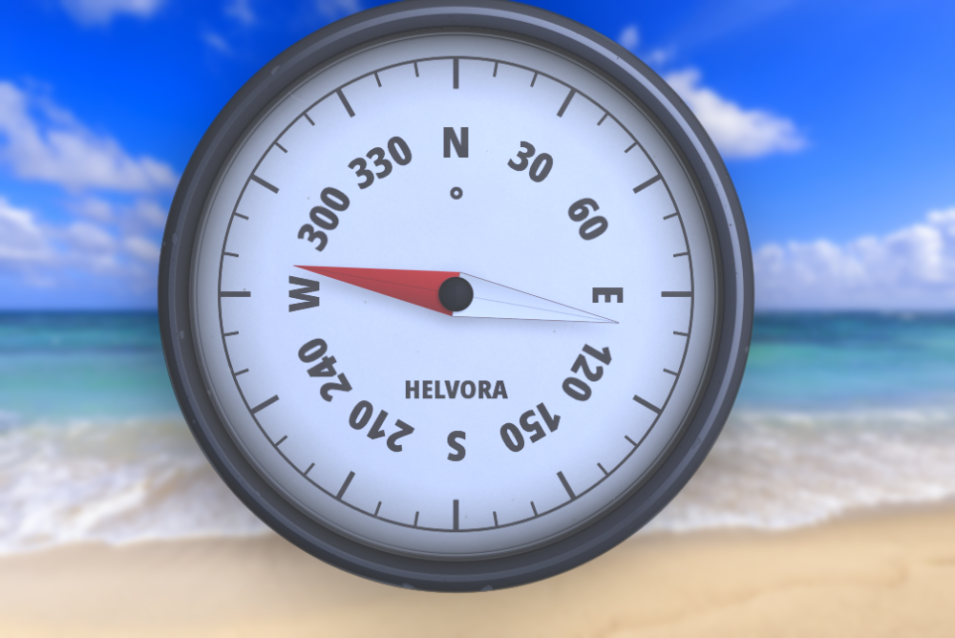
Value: 280 °
